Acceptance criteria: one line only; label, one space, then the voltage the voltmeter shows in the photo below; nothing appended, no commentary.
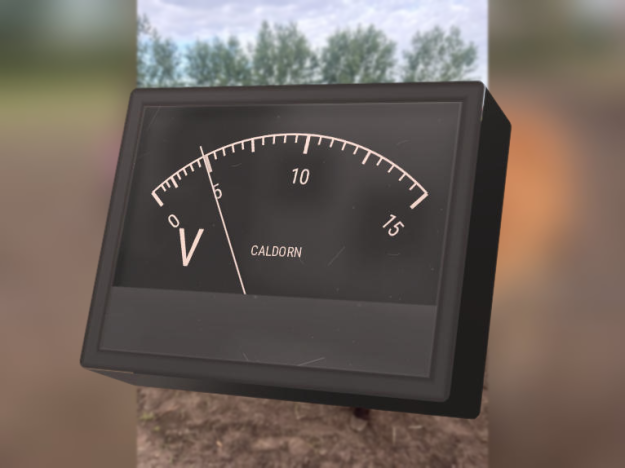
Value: 5 V
